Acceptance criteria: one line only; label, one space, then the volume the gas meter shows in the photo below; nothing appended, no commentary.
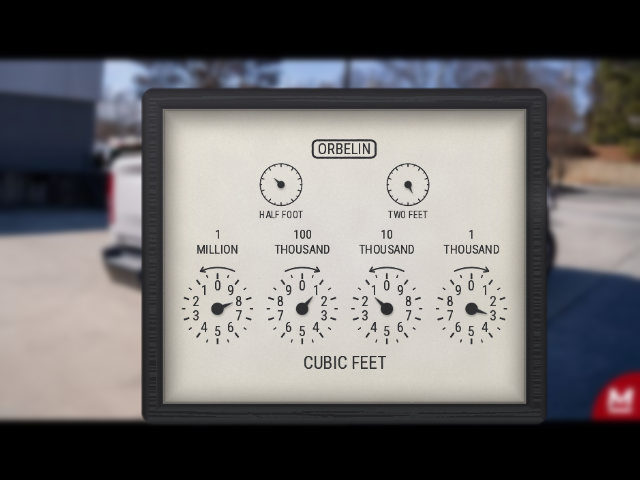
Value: 811300 ft³
